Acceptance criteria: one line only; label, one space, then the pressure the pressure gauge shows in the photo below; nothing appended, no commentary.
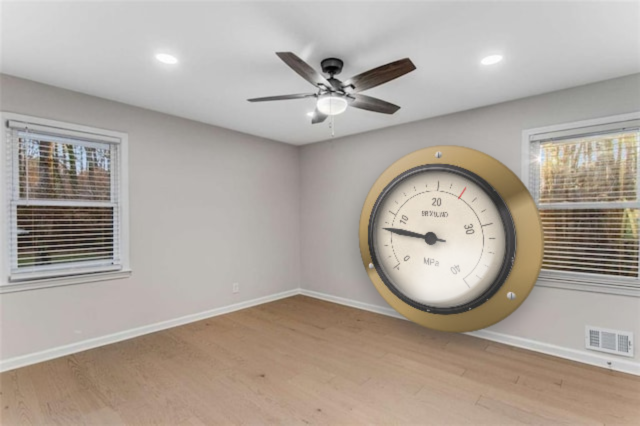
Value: 7 MPa
